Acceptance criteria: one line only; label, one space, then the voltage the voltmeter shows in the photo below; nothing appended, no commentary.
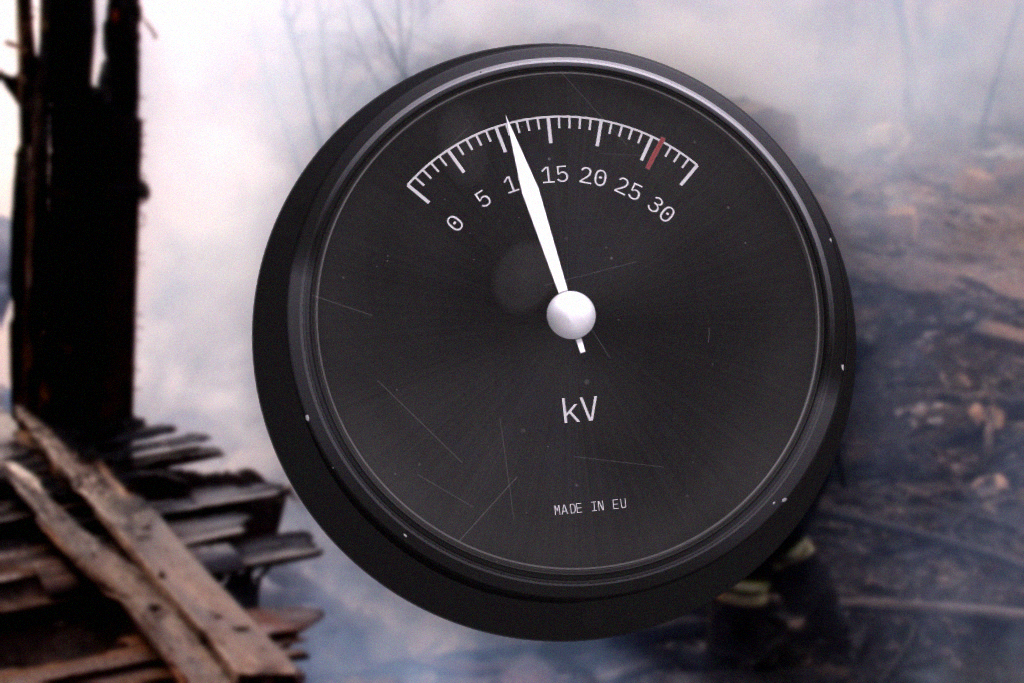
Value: 11 kV
